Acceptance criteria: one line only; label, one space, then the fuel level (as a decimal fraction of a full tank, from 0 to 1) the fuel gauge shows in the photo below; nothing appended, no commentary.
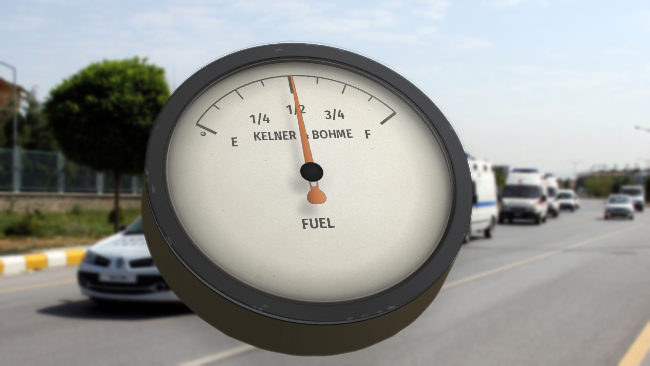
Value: 0.5
